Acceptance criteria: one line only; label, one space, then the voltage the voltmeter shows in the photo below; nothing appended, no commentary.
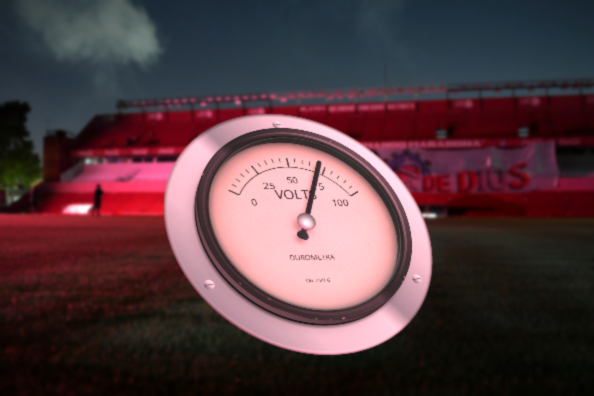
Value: 70 V
